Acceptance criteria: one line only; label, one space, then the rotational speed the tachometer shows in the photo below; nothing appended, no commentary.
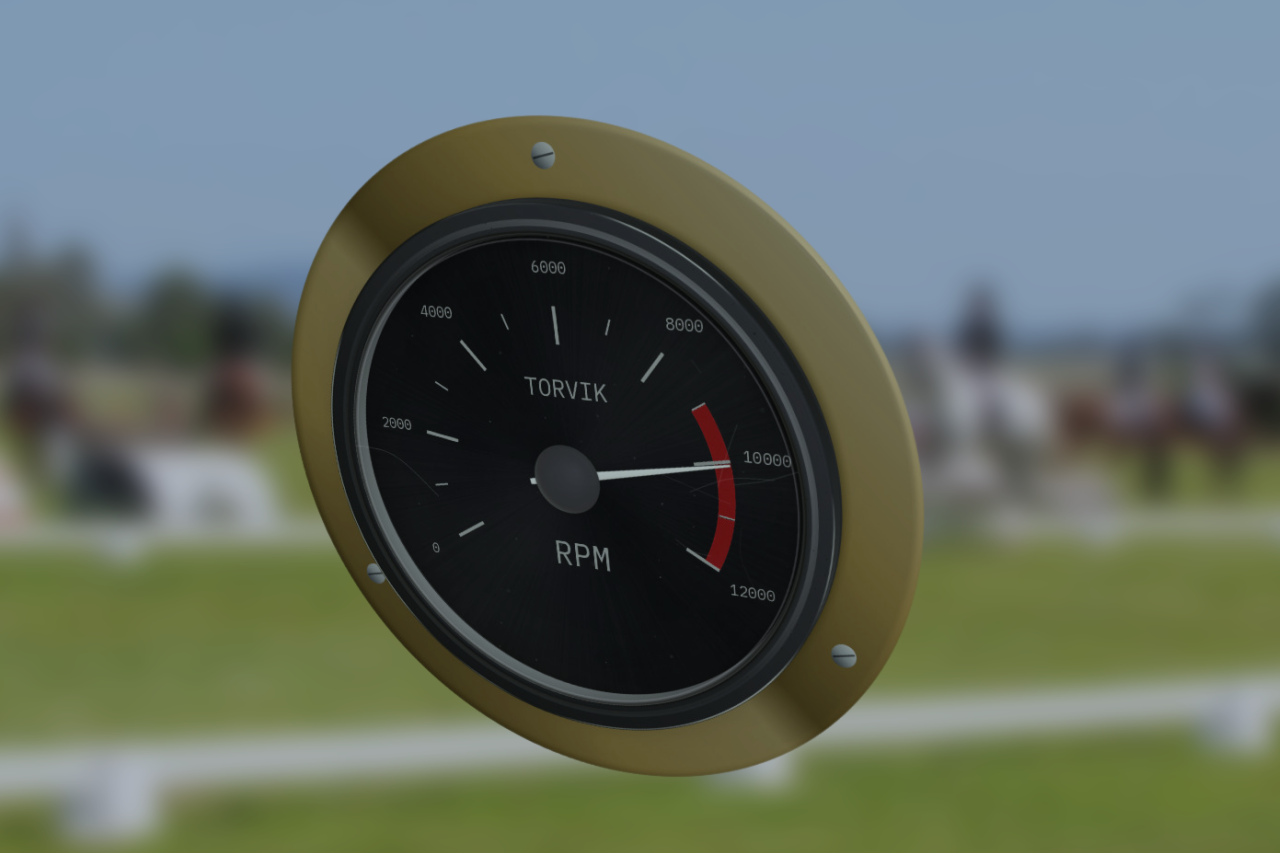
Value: 10000 rpm
